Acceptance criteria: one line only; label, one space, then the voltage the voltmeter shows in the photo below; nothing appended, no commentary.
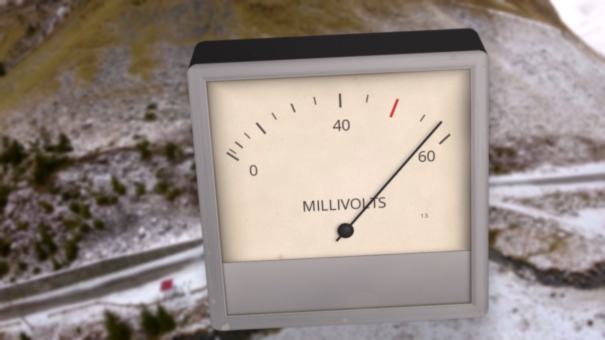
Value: 57.5 mV
